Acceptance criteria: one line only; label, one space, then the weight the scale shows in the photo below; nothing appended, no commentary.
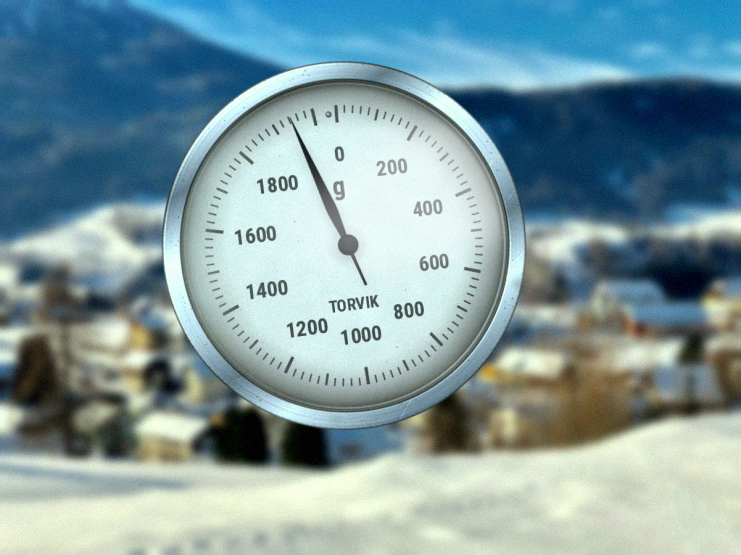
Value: 1940 g
